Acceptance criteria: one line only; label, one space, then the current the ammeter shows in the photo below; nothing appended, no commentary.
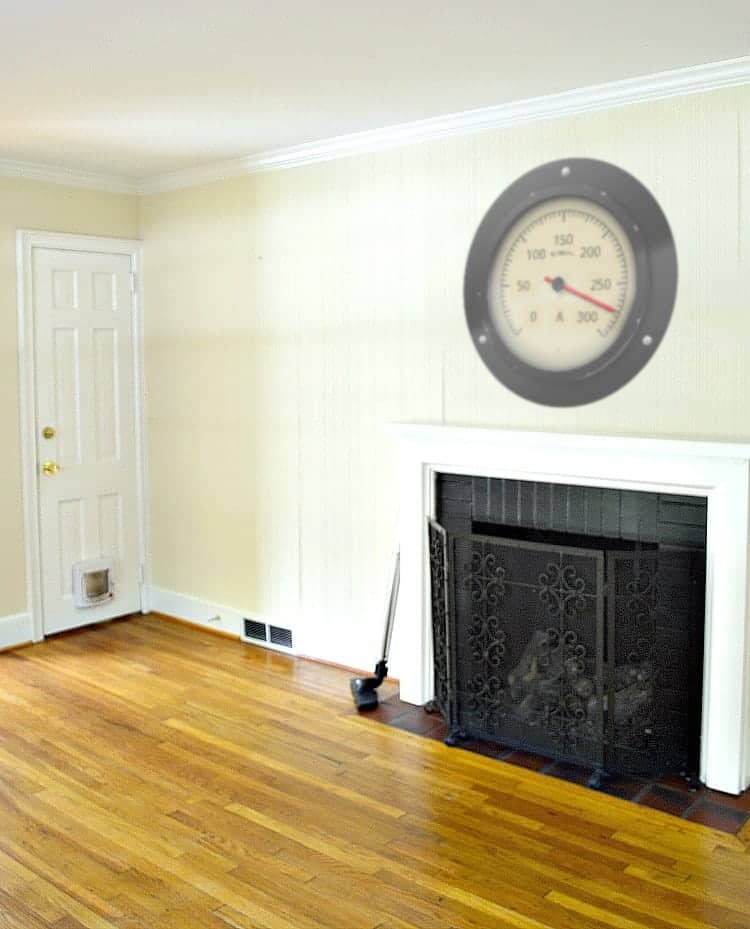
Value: 275 A
